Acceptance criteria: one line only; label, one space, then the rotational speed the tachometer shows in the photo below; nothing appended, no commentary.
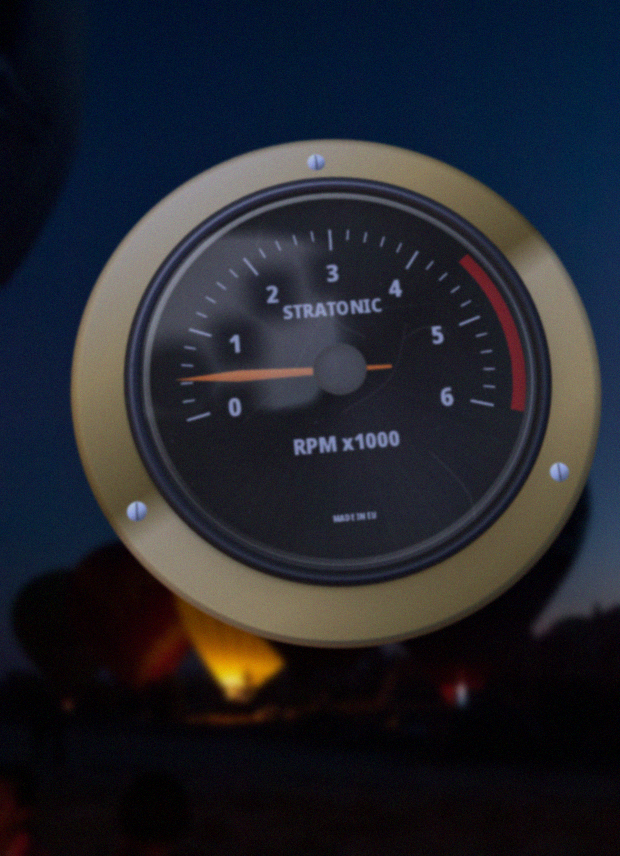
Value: 400 rpm
